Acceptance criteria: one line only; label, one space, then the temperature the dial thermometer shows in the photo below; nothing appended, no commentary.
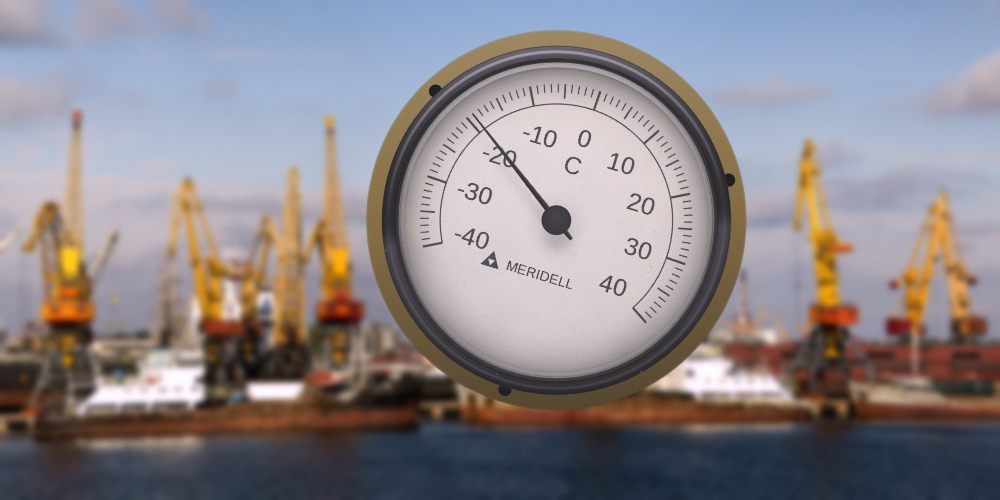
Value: -19 °C
